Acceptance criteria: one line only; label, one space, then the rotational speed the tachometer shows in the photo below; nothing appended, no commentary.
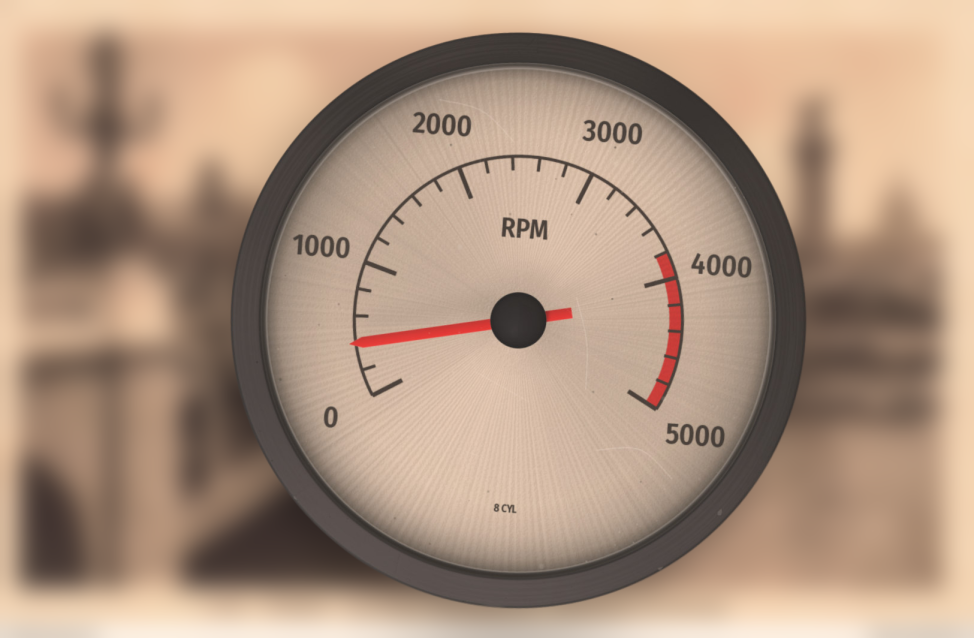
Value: 400 rpm
